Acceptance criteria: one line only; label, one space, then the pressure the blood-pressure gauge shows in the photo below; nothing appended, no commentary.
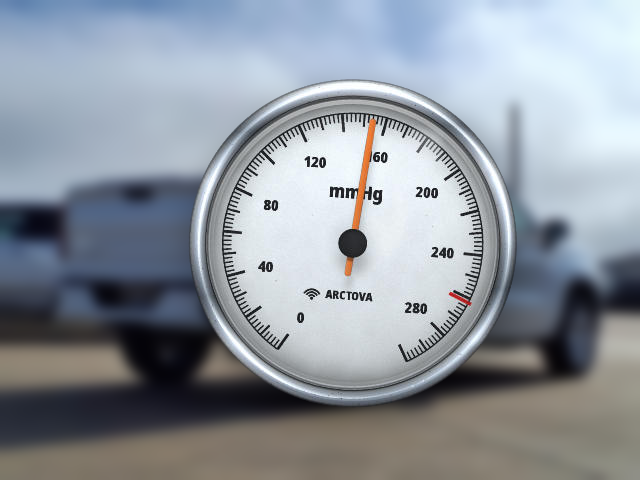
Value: 154 mmHg
